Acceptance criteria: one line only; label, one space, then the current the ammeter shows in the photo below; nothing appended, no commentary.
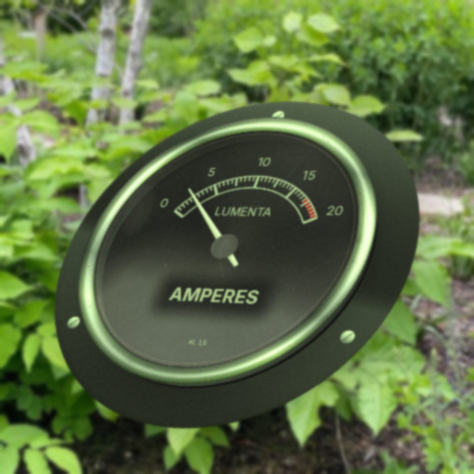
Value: 2.5 A
